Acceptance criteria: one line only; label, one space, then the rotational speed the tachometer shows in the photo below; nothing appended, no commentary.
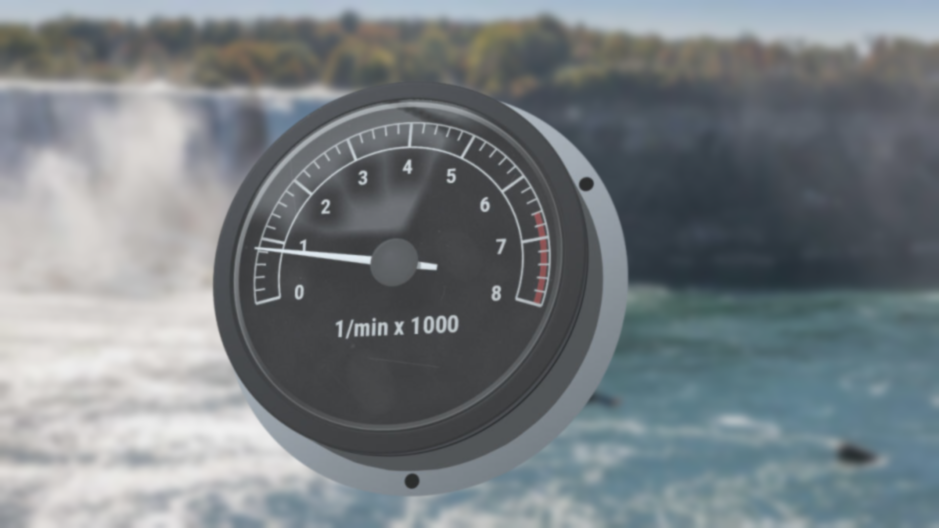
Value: 800 rpm
